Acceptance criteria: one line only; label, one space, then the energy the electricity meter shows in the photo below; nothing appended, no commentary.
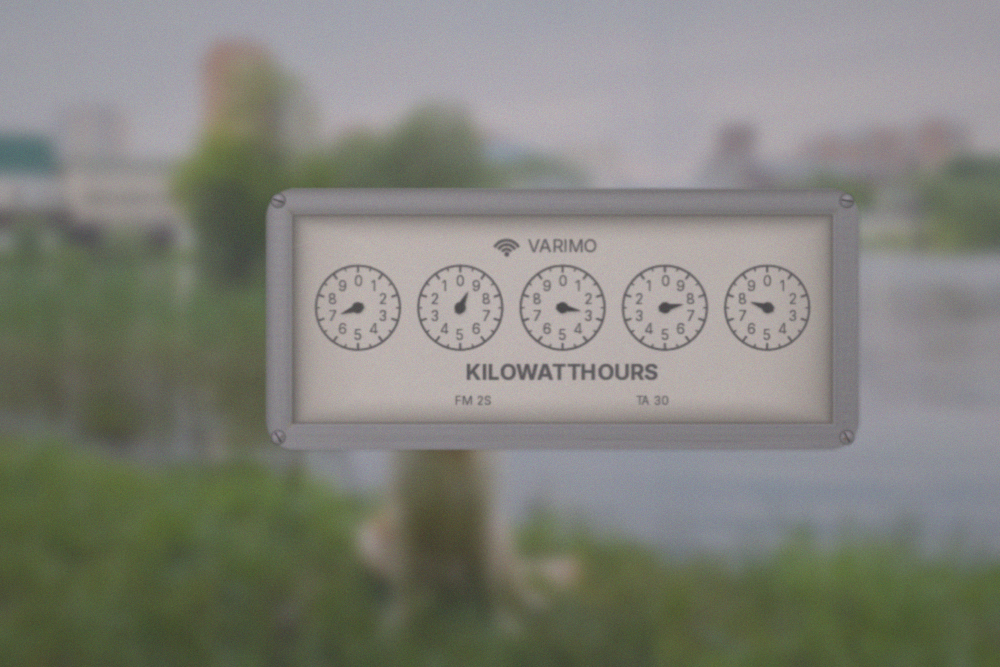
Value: 69278 kWh
